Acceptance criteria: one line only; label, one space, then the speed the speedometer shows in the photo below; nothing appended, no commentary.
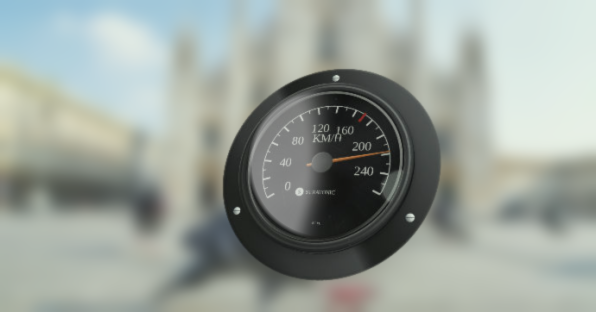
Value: 220 km/h
